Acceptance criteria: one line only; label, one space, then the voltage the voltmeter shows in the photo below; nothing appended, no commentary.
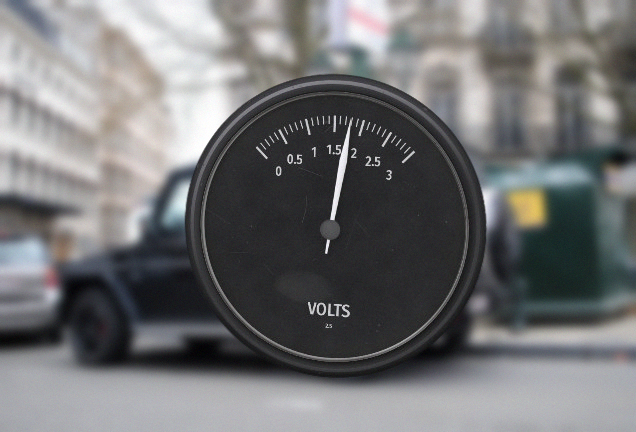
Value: 1.8 V
